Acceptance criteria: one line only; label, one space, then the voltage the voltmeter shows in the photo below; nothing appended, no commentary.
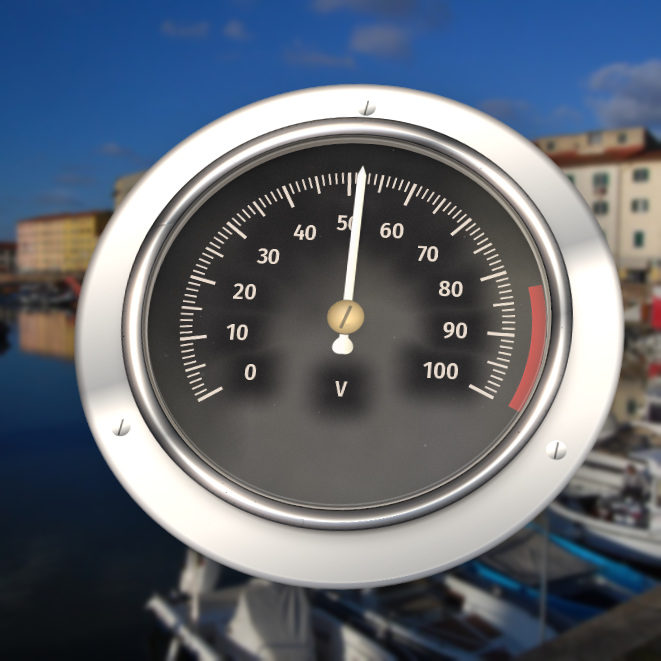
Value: 52 V
